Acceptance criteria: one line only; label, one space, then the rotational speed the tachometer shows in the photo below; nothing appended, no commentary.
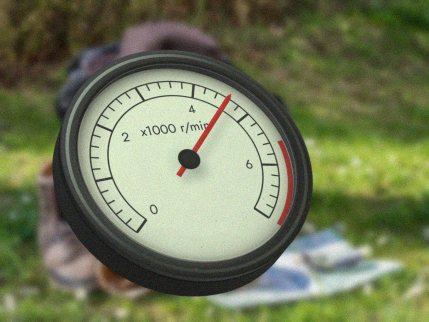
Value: 4600 rpm
